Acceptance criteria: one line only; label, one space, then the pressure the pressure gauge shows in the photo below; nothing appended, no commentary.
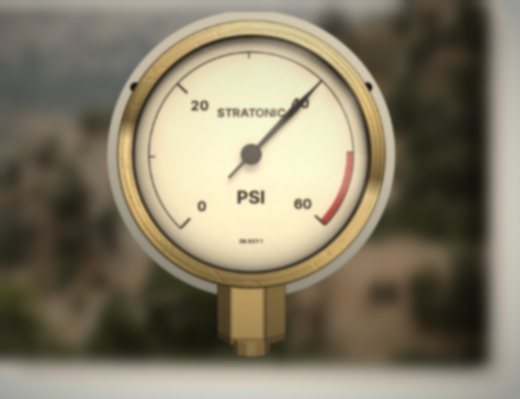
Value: 40 psi
